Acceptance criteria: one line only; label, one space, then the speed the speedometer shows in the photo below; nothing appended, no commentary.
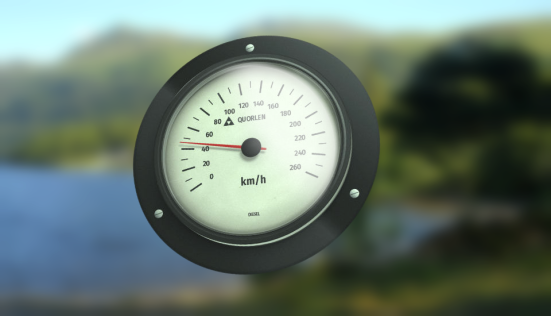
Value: 45 km/h
